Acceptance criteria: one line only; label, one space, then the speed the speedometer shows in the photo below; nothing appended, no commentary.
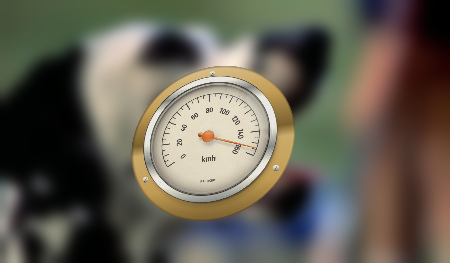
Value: 155 km/h
